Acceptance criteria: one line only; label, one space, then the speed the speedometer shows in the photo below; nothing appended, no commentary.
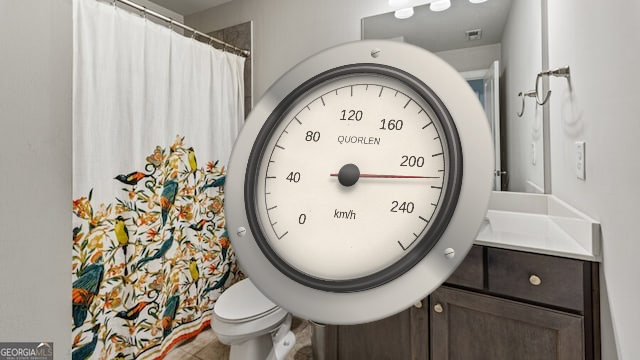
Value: 215 km/h
